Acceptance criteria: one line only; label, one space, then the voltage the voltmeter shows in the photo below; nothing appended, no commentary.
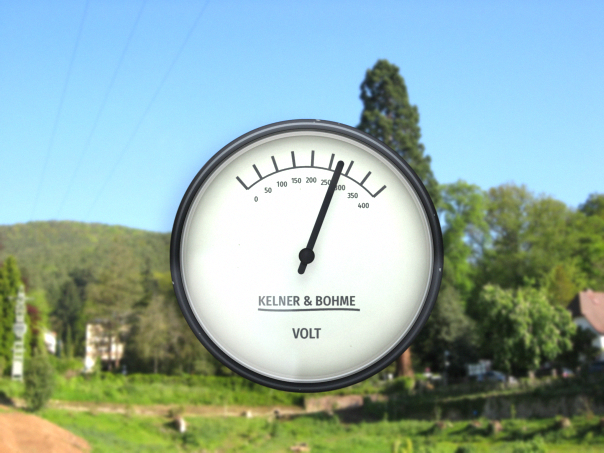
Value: 275 V
